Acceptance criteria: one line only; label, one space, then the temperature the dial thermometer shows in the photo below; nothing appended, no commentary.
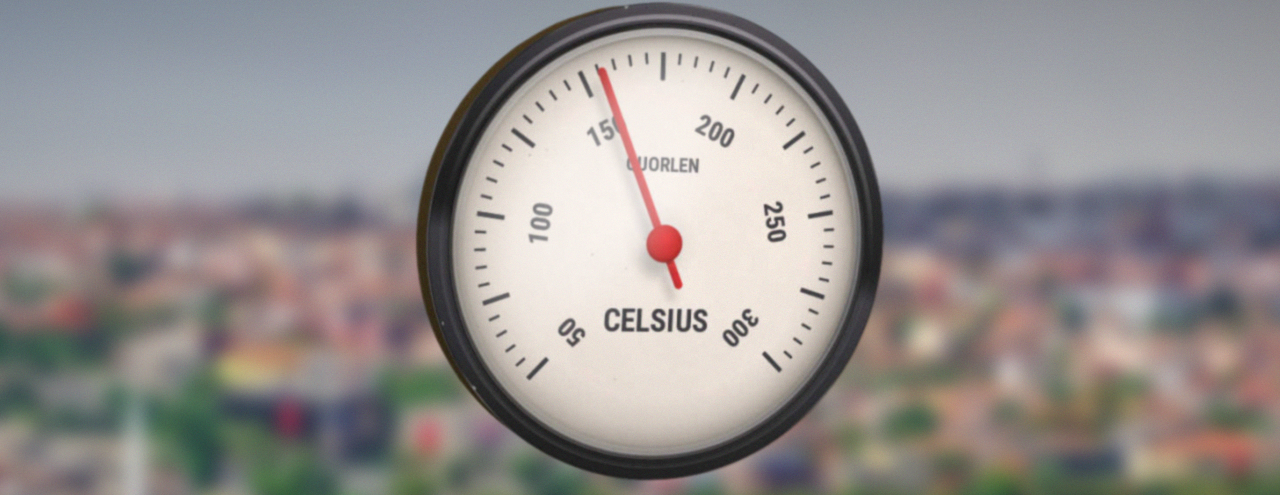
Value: 155 °C
